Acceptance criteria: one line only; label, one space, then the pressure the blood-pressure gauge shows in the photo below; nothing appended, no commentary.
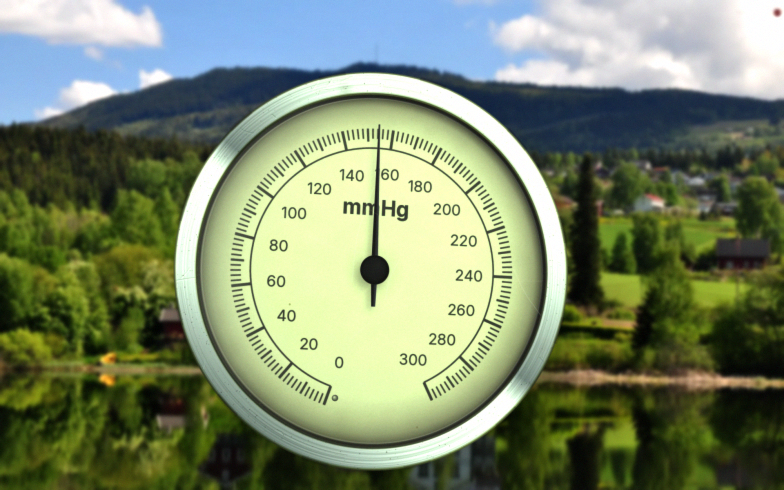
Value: 154 mmHg
